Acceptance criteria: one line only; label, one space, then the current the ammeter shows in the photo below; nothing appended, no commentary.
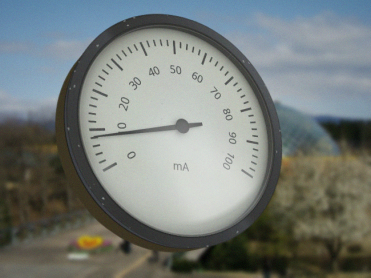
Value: 8 mA
